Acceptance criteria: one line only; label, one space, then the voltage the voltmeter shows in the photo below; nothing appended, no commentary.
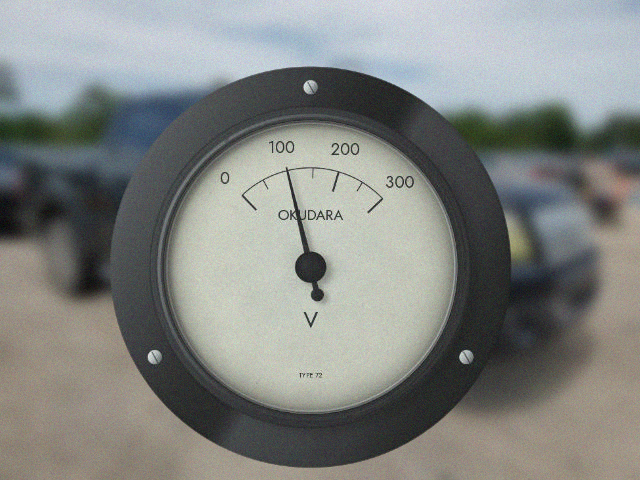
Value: 100 V
